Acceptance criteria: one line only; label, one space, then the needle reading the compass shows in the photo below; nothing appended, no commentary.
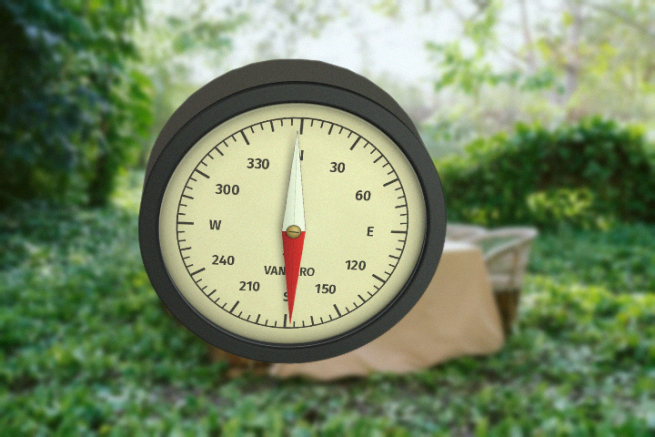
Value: 177.5 °
